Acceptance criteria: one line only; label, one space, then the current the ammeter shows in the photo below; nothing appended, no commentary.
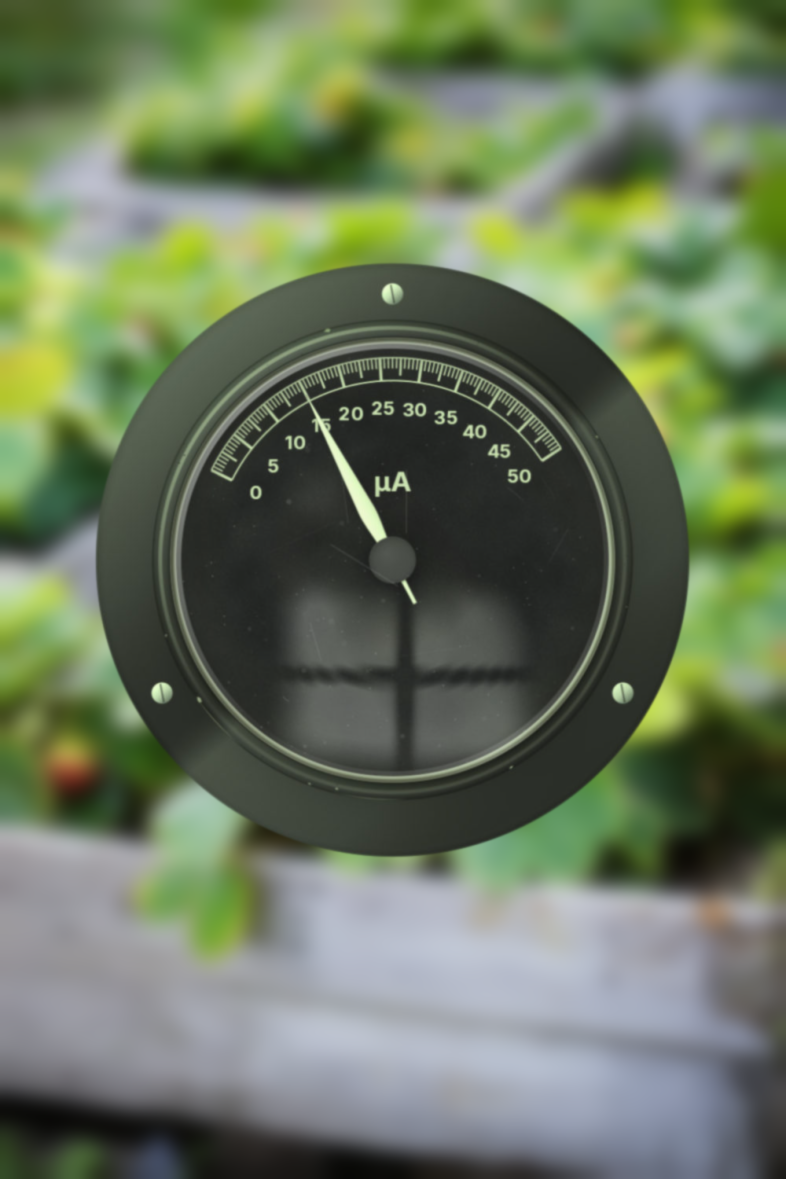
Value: 15 µA
